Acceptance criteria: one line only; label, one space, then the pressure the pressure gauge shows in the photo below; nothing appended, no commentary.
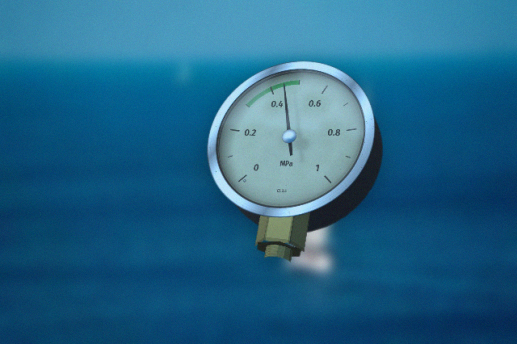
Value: 0.45 MPa
